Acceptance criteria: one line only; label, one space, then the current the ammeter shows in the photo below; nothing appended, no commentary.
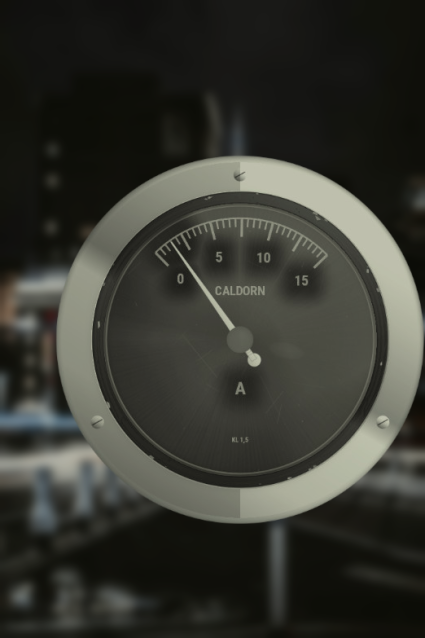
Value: 1.5 A
